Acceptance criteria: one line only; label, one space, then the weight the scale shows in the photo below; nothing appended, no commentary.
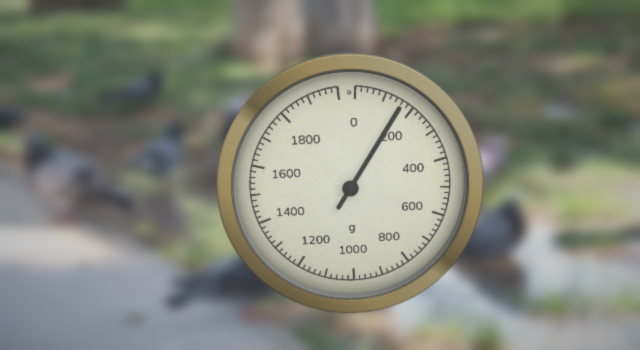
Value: 160 g
